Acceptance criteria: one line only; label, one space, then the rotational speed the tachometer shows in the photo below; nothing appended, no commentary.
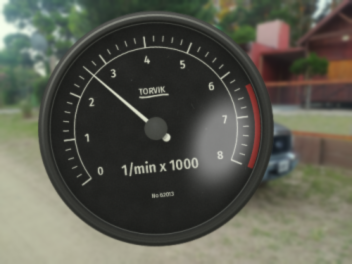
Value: 2600 rpm
